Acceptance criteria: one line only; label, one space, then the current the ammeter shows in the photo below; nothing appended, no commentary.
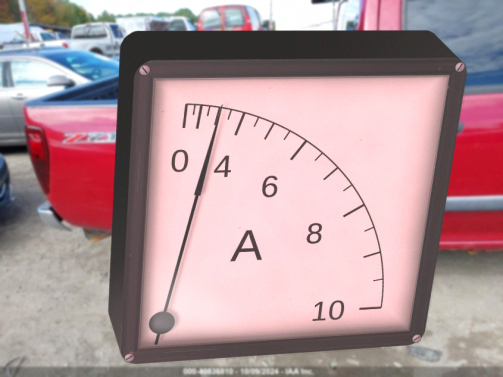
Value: 3 A
